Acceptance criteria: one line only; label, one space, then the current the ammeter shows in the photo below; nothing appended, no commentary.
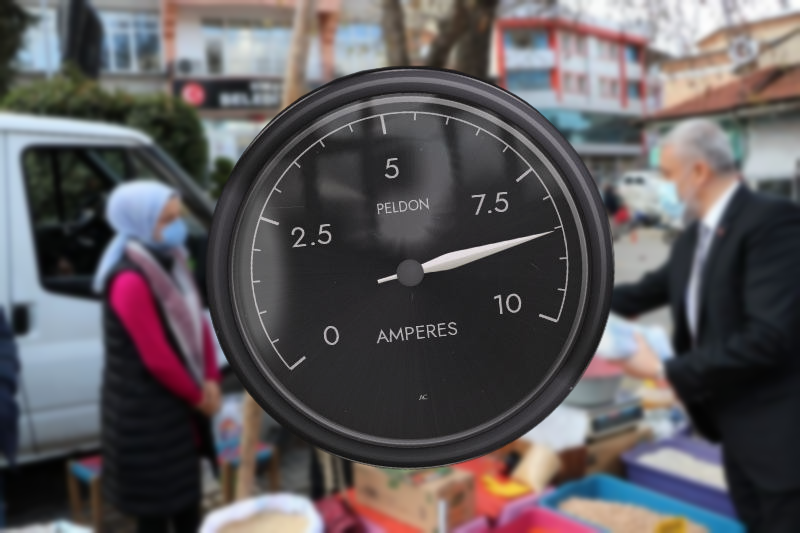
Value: 8.5 A
